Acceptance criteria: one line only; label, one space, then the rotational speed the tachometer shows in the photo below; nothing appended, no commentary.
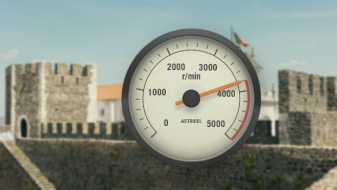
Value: 3800 rpm
